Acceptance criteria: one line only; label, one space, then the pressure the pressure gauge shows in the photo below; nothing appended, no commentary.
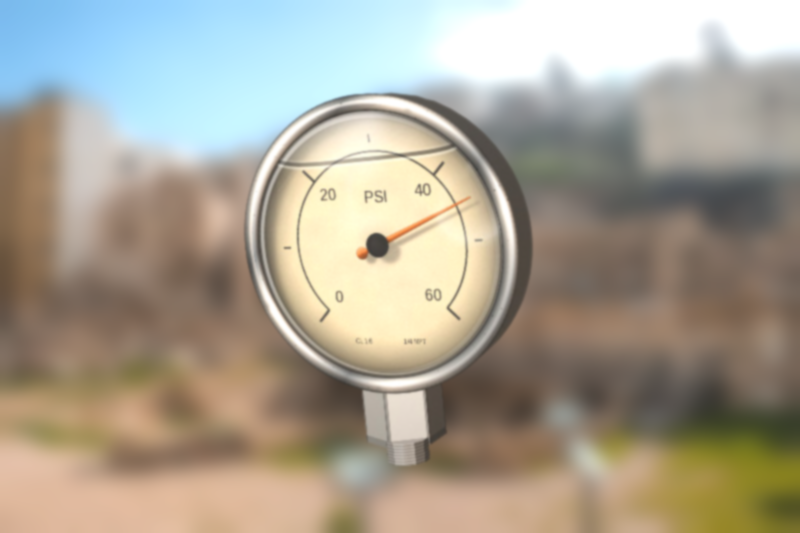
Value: 45 psi
